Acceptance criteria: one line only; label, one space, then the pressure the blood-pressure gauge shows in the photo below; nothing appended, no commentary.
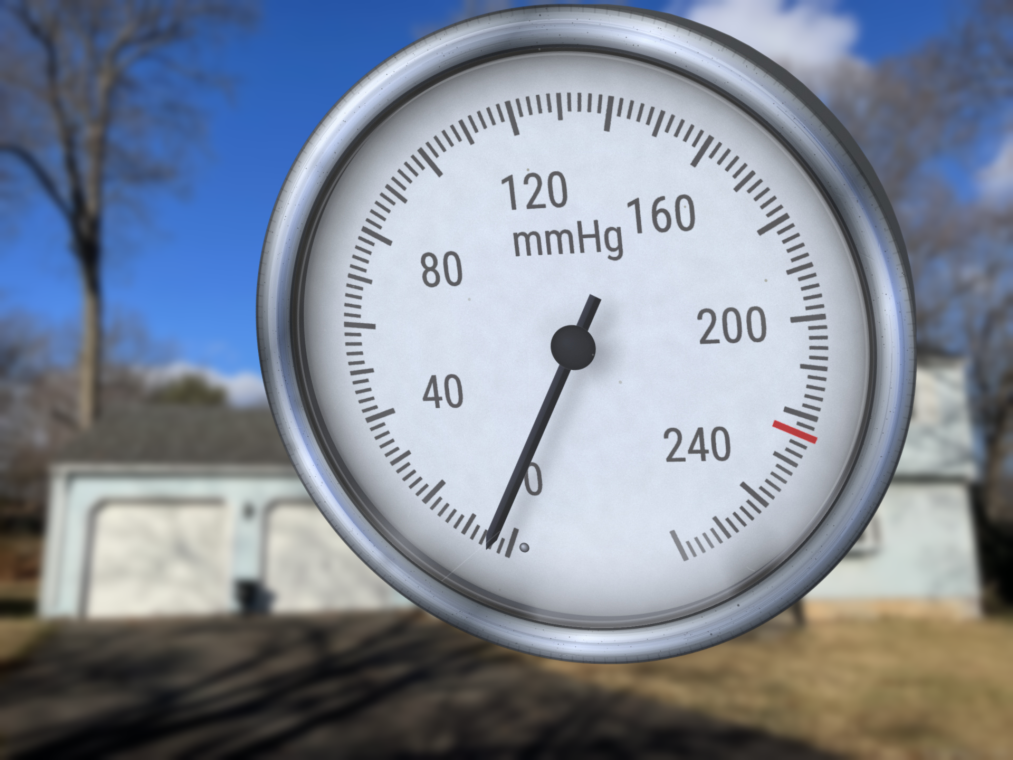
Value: 4 mmHg
